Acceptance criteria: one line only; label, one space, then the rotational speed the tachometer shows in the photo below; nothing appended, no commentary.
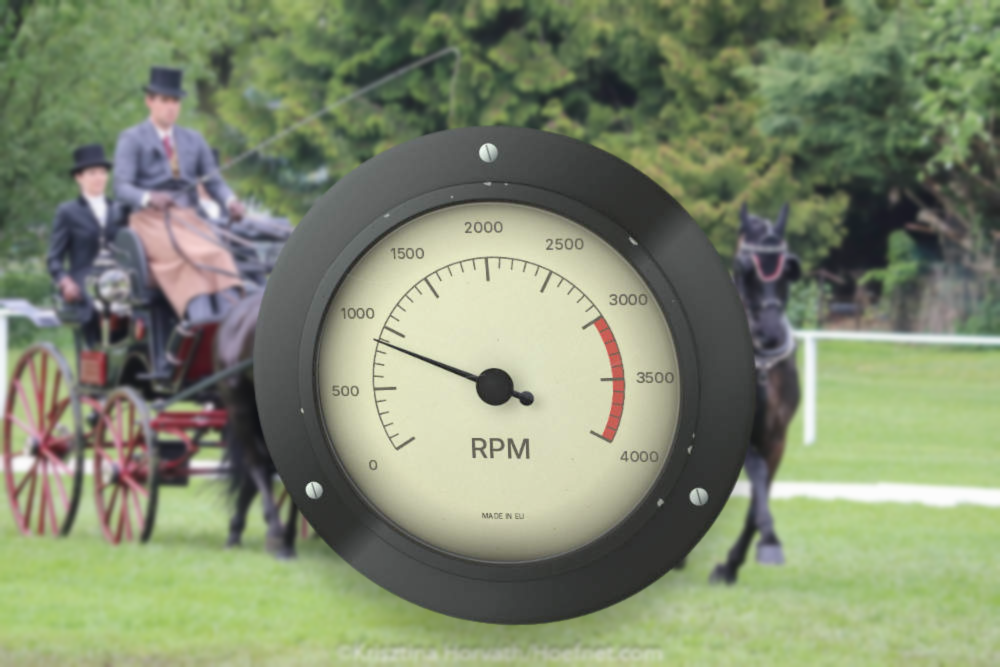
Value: 900 rpm
